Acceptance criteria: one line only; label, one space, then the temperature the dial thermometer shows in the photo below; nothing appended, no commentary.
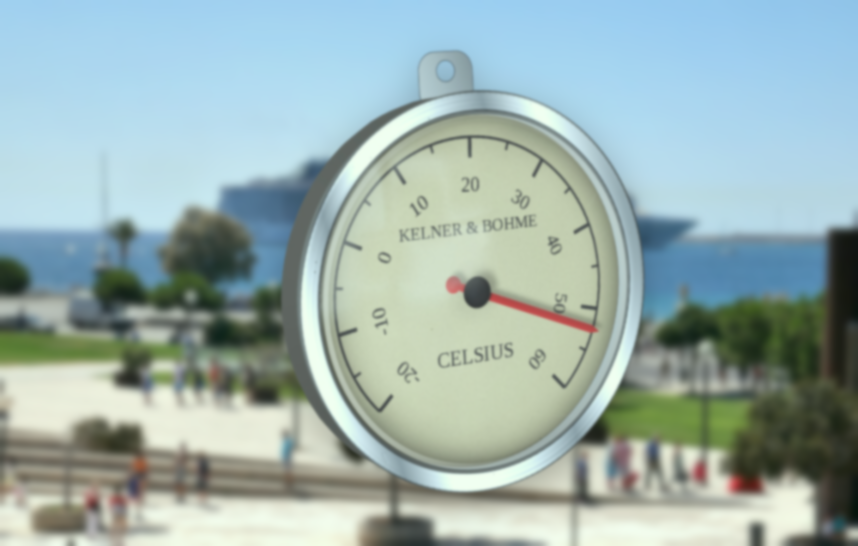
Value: 52.5 °C
